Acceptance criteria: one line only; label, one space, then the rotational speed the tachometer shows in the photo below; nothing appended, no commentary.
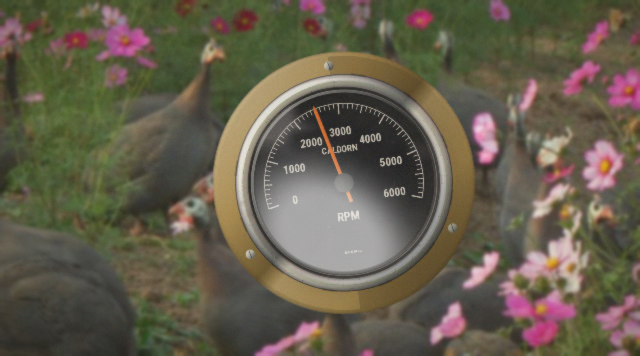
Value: 2500 rpm
